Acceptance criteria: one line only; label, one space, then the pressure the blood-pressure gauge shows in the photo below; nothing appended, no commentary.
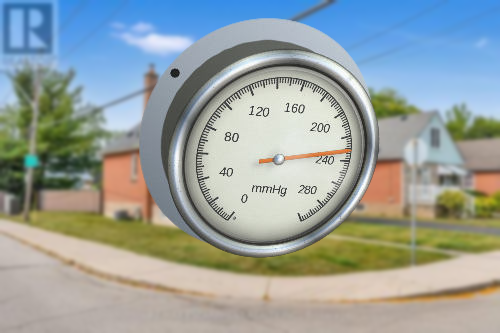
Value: 230 mmHg
